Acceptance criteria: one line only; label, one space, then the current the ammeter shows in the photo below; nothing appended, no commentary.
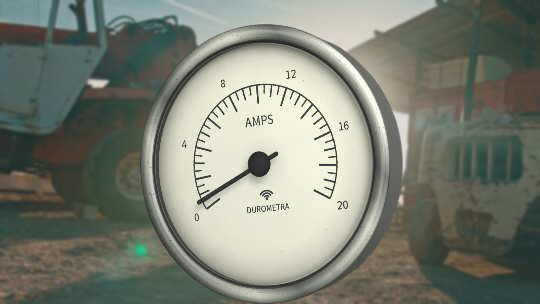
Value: 0.5 A
